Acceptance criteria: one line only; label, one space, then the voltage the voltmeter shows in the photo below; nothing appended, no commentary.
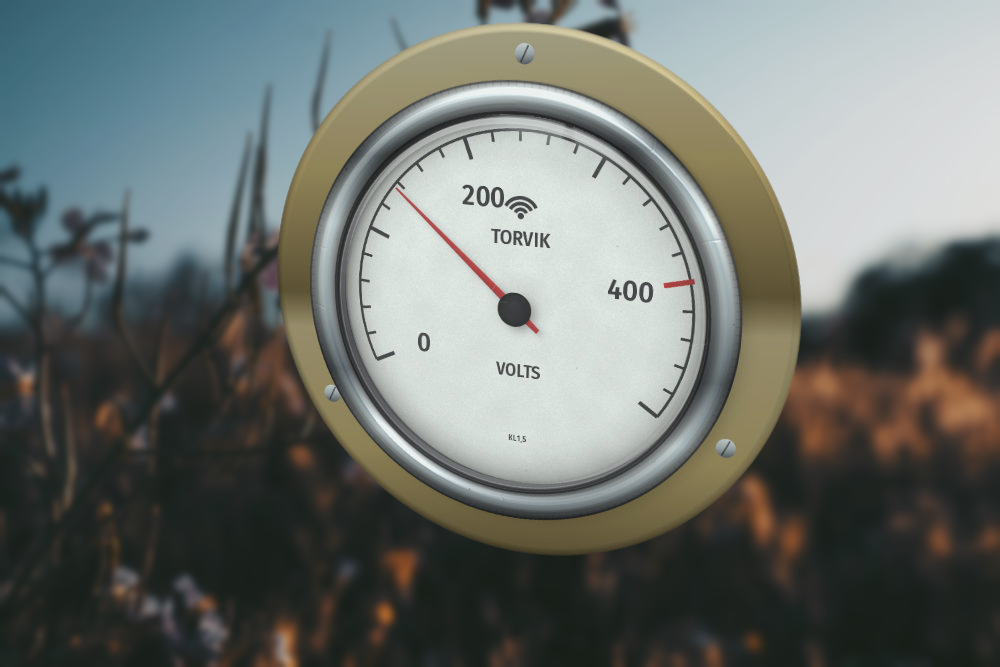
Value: 140 V
